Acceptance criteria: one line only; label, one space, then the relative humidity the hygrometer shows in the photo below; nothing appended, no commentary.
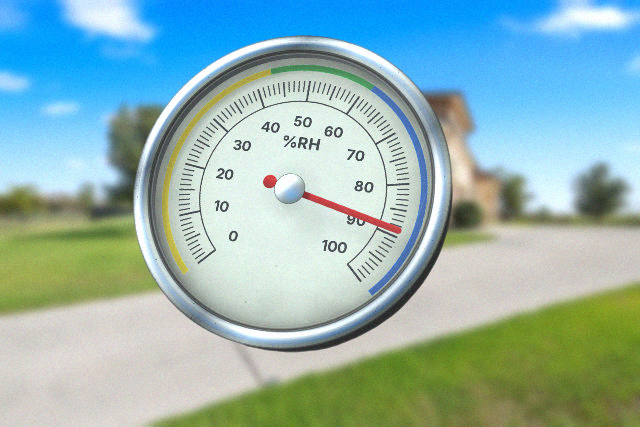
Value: 89 %
